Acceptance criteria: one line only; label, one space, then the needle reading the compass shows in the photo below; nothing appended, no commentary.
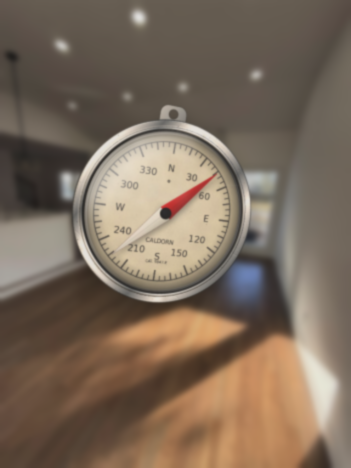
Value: 45 °
